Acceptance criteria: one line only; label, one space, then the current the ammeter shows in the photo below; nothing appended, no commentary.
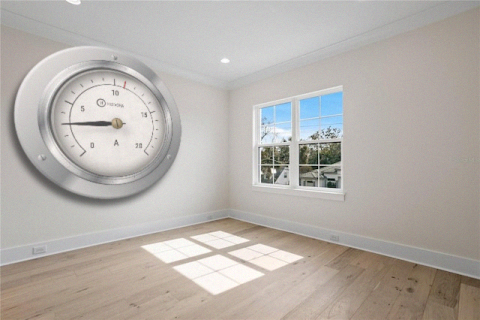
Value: 3 A
